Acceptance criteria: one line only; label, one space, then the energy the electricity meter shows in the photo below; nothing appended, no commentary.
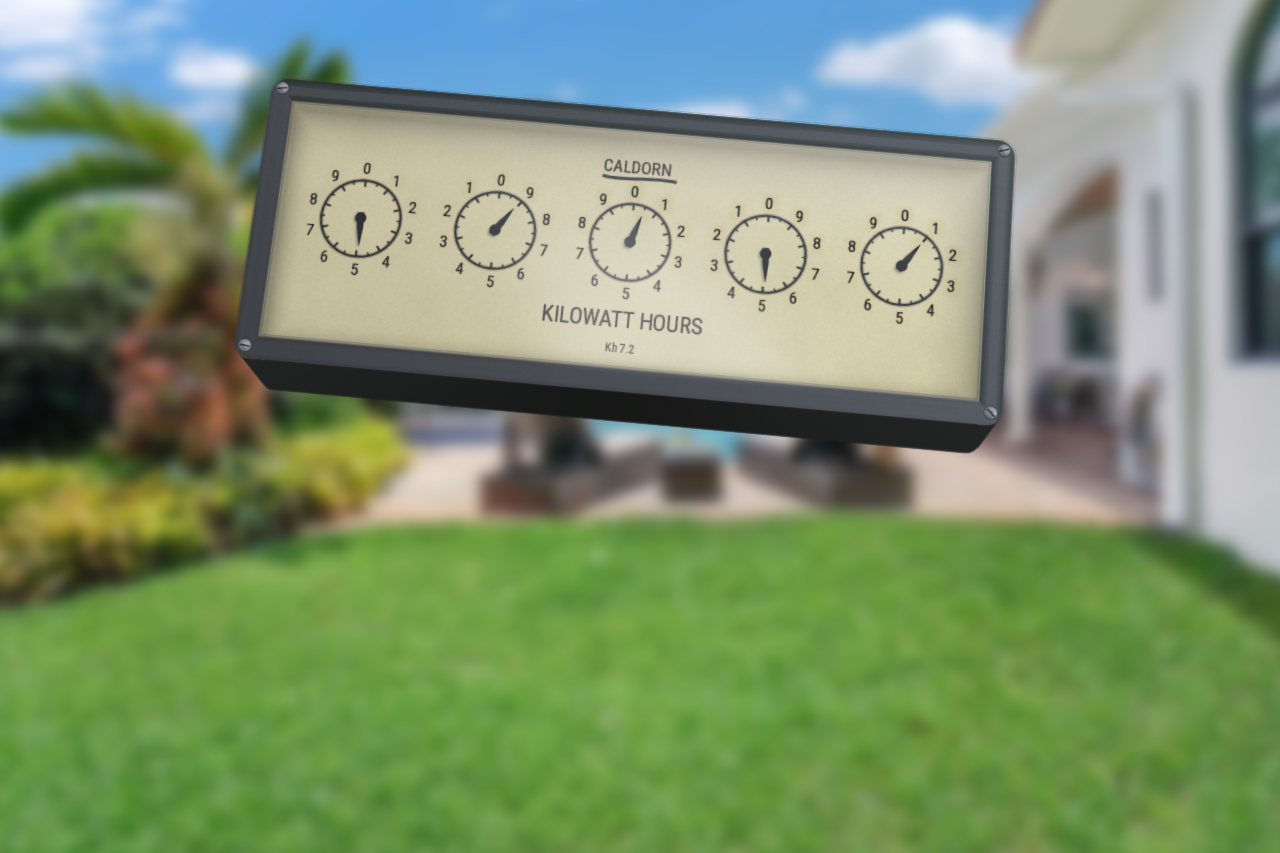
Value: 49051 kWh
